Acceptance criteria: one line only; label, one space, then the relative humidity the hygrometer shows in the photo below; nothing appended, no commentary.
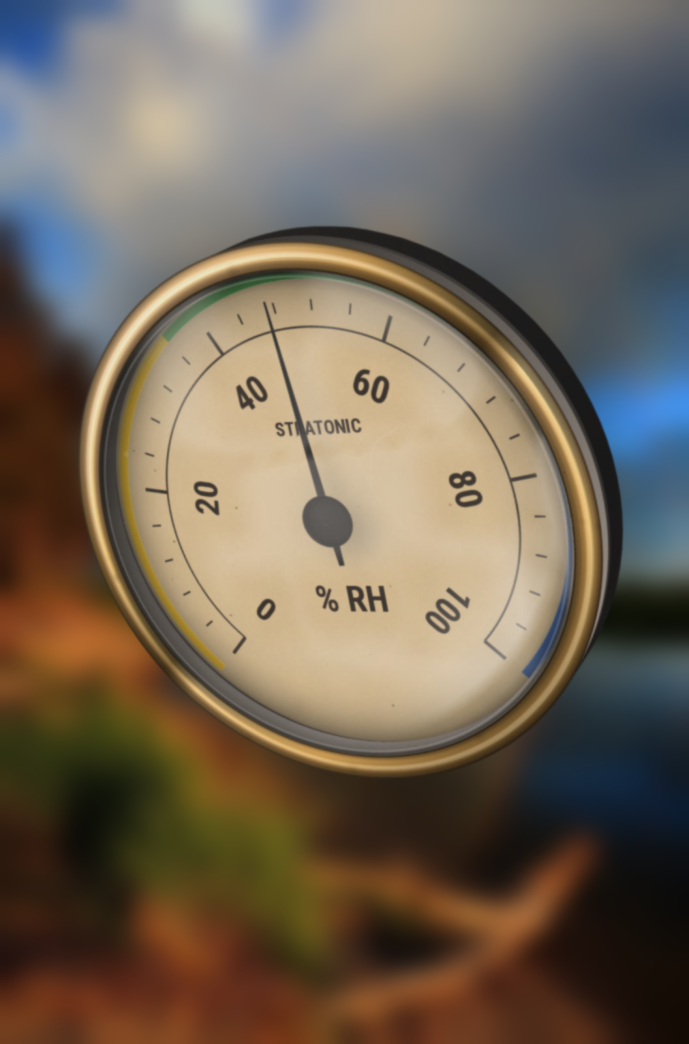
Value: 48 %
